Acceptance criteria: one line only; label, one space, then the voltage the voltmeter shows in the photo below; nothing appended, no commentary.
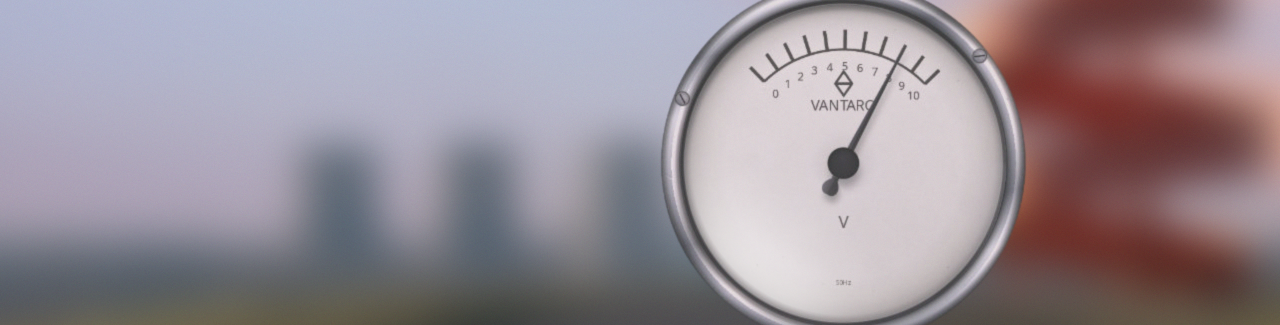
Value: 8 V
